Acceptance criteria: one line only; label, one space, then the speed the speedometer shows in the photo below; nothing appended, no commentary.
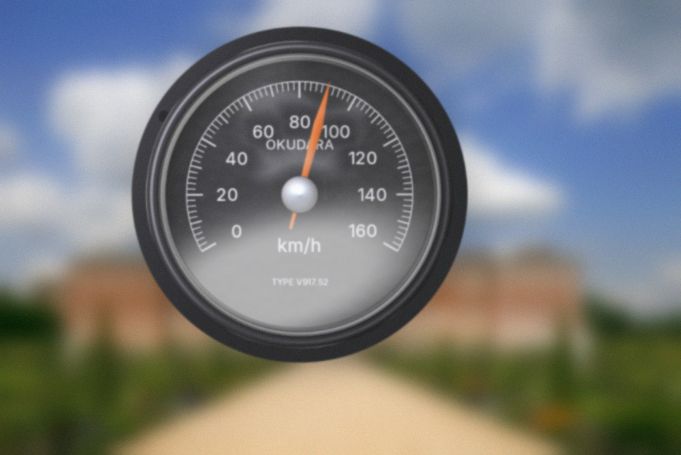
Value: 90 km/h
